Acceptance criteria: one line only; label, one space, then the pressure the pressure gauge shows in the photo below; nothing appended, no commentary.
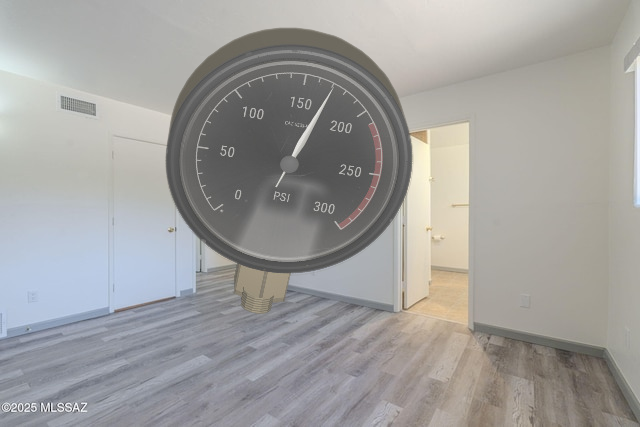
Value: 170 psi
